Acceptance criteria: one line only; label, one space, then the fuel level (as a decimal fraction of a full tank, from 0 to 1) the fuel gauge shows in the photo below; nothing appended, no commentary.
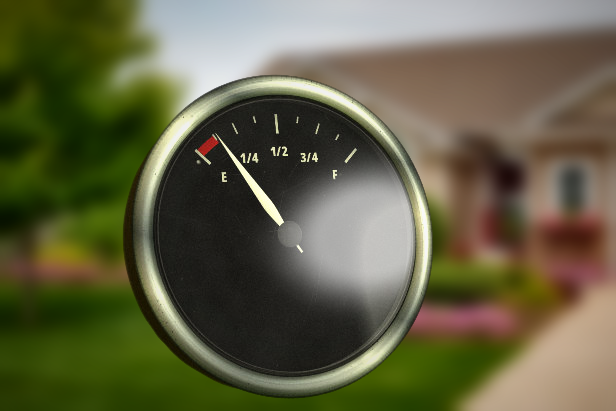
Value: 0.125
